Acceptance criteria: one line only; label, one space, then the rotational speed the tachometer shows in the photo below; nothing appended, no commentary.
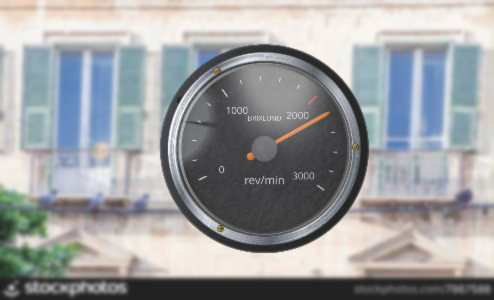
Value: 2200 rpm
